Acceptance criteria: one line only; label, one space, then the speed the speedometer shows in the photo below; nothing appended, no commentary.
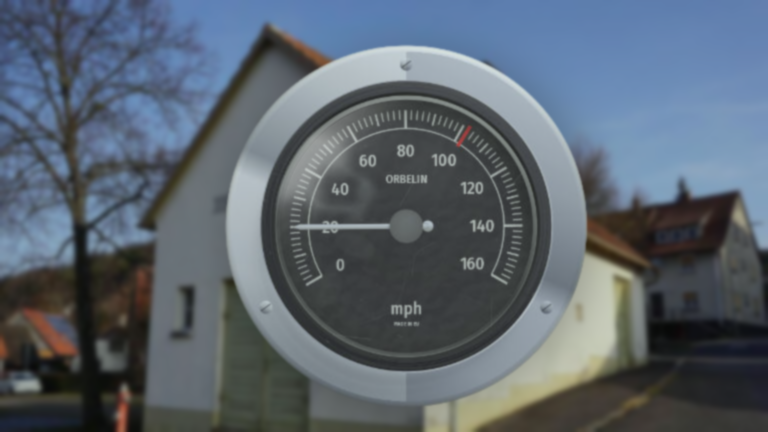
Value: 20 mph
